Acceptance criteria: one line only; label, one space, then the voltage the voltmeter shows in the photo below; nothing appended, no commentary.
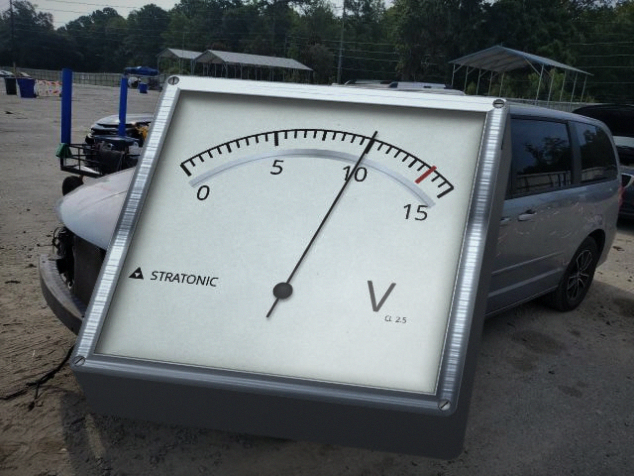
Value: 10 V
